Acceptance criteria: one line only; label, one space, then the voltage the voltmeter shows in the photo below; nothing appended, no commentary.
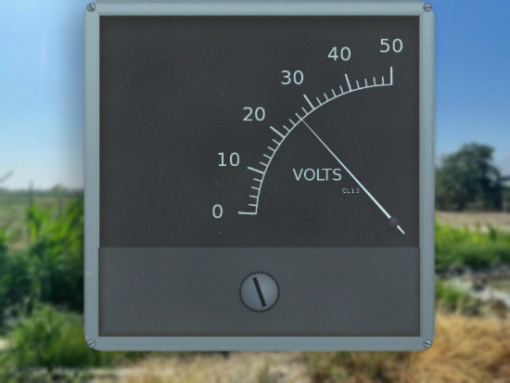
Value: 26 V
